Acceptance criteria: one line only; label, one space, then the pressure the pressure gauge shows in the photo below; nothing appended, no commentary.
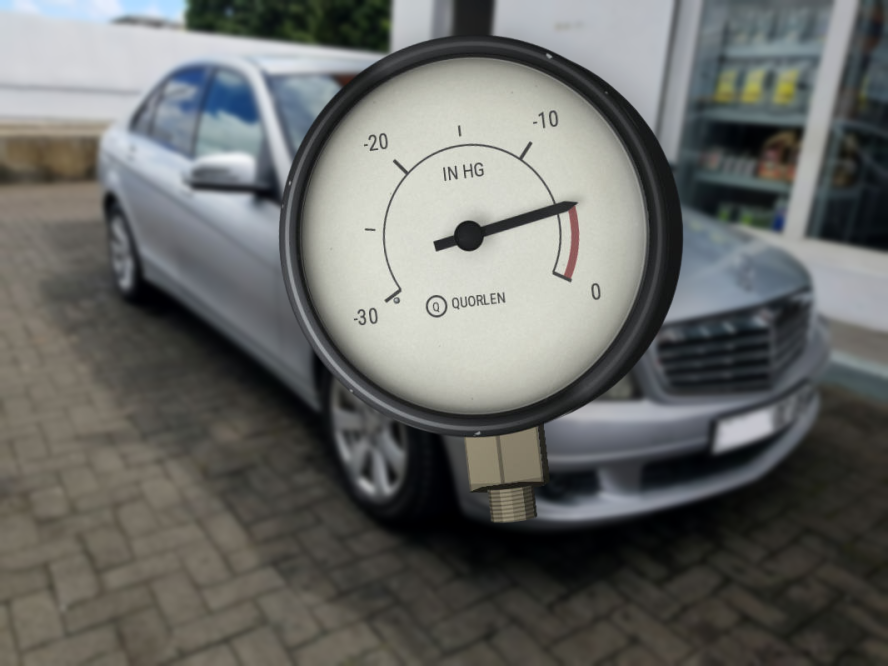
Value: -5 inHg
